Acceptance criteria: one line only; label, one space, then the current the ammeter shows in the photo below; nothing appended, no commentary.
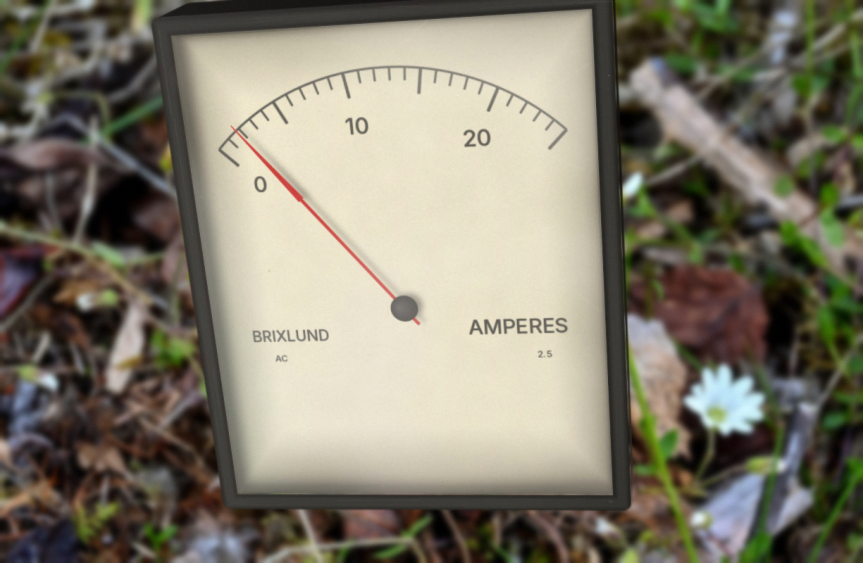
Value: 2 A
